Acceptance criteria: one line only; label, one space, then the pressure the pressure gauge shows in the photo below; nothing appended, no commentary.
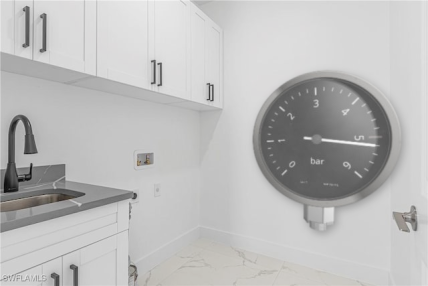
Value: 5.2 bar
